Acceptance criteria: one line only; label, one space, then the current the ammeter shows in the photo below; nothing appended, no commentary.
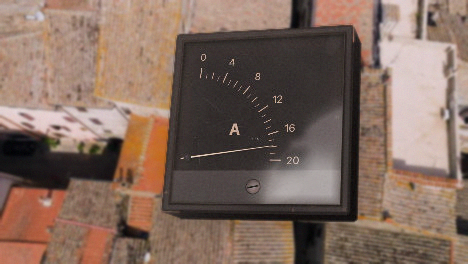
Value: 18 A
